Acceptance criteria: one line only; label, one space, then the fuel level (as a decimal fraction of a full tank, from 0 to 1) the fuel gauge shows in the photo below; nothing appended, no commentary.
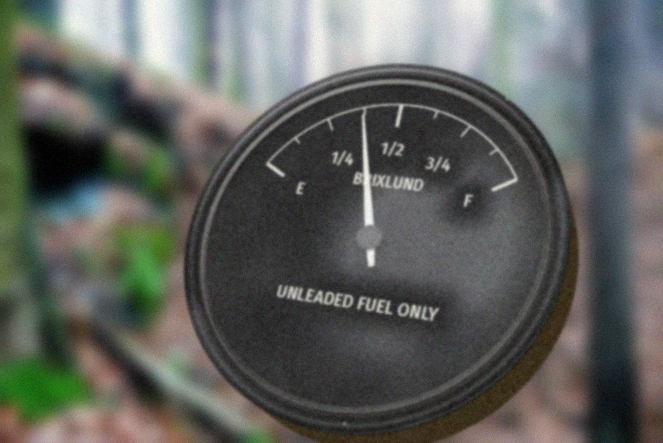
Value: 0.375
